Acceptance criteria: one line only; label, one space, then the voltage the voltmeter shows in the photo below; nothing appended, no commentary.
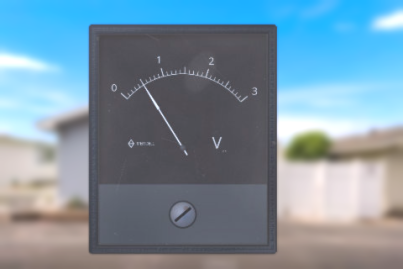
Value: 0.5 V
